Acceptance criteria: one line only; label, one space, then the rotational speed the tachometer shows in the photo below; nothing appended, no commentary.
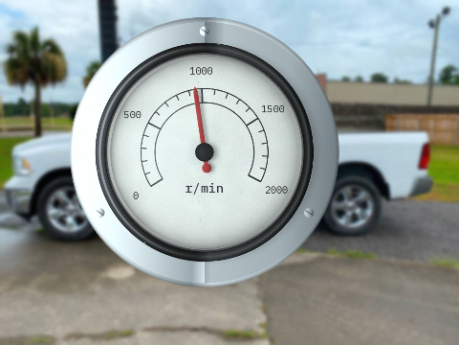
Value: 950 rpm
